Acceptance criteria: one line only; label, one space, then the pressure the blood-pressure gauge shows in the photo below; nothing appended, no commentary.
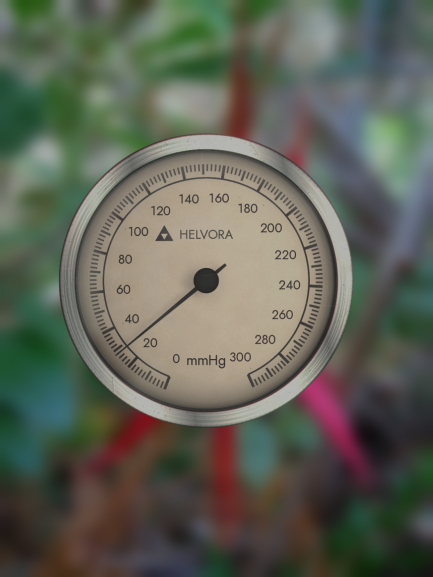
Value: 28 mmHg
